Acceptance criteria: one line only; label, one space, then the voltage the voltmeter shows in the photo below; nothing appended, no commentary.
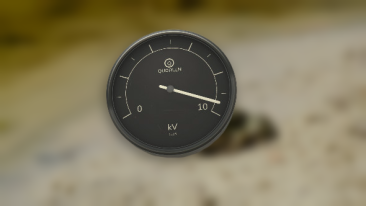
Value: 9.5 kV
